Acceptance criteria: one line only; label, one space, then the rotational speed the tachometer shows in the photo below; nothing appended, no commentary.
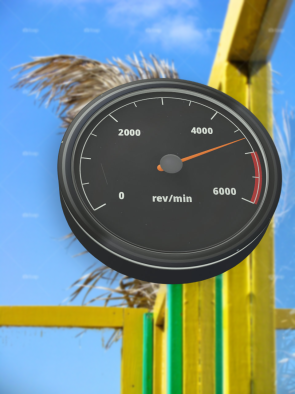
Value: 4750 rpm
